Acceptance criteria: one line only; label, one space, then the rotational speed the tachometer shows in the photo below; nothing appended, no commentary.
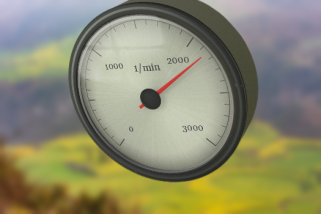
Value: 2150 rpm
